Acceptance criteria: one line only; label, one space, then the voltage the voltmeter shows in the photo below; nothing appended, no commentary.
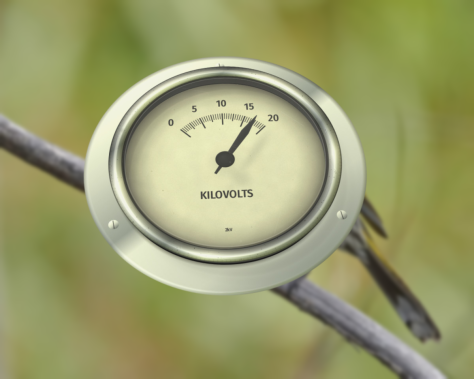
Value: 17.5 kV
